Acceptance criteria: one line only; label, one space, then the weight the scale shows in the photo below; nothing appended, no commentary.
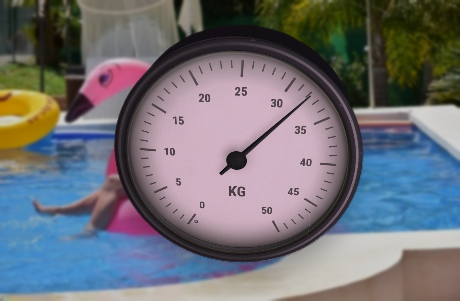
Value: 32 kg
